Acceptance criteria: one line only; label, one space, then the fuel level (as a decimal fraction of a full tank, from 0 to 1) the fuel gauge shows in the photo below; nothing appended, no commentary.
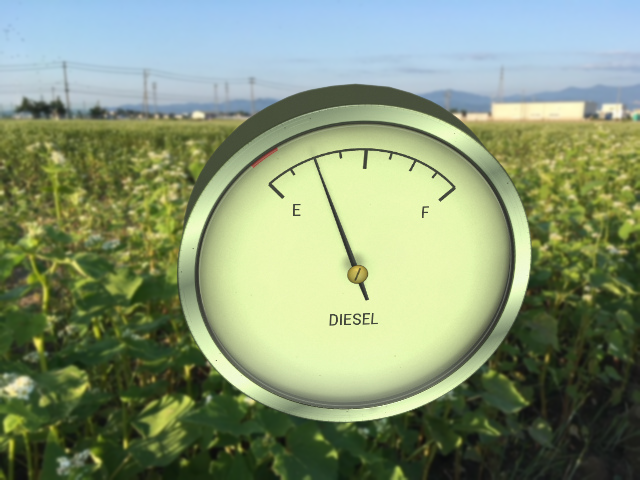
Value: 0.25
